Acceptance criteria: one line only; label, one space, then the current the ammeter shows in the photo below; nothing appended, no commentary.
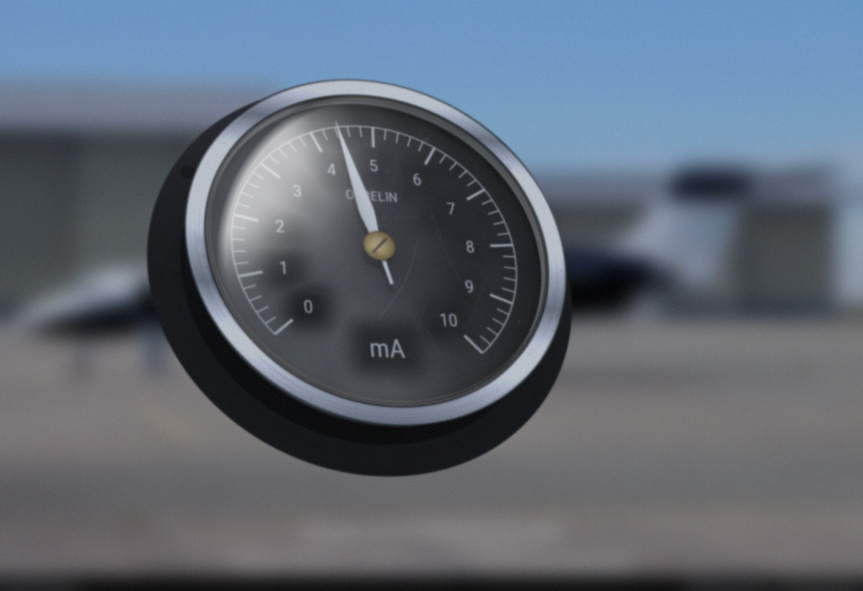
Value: 4.4 mA
